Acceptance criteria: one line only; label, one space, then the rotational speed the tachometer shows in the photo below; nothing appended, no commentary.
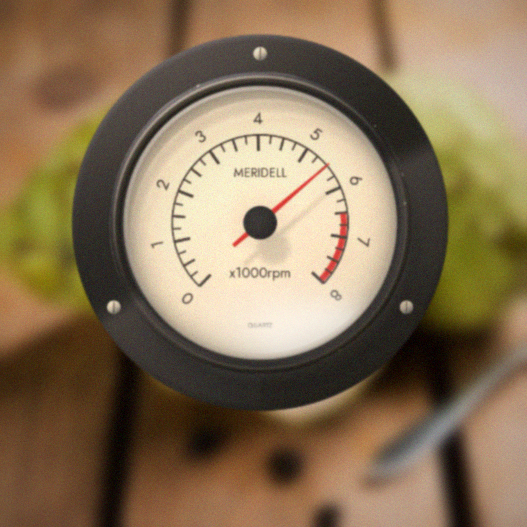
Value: 5500 rpm
